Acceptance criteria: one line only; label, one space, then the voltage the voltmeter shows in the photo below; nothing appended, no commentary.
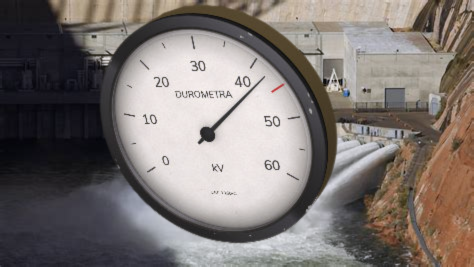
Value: 42.5 kV
